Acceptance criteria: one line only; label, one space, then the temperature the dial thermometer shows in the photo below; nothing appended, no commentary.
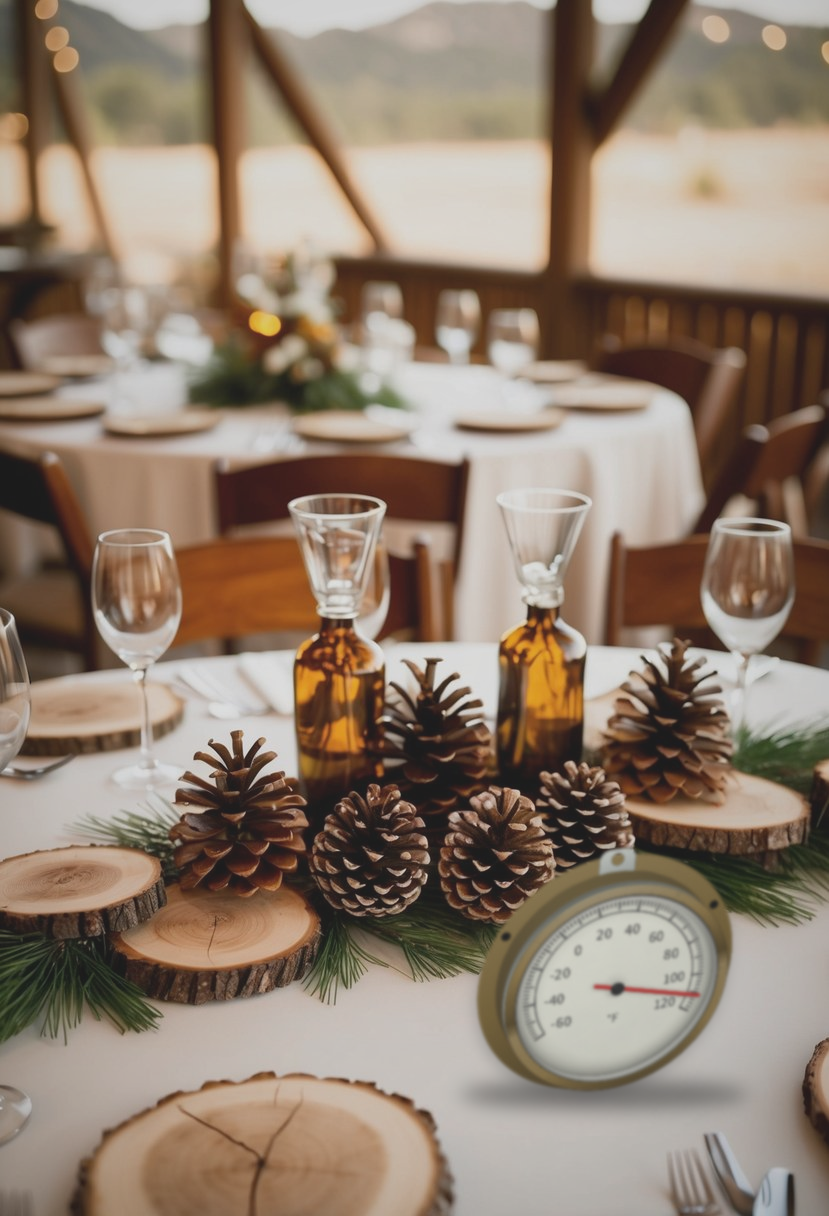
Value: 110 °F
